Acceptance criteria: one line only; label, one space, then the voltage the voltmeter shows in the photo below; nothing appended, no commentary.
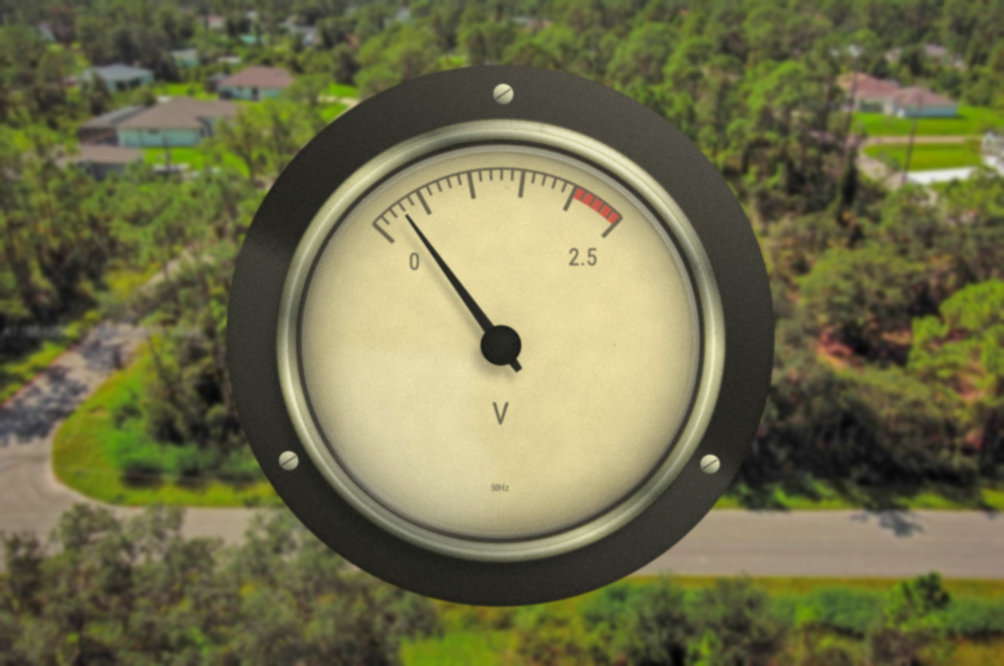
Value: 0.3 V
